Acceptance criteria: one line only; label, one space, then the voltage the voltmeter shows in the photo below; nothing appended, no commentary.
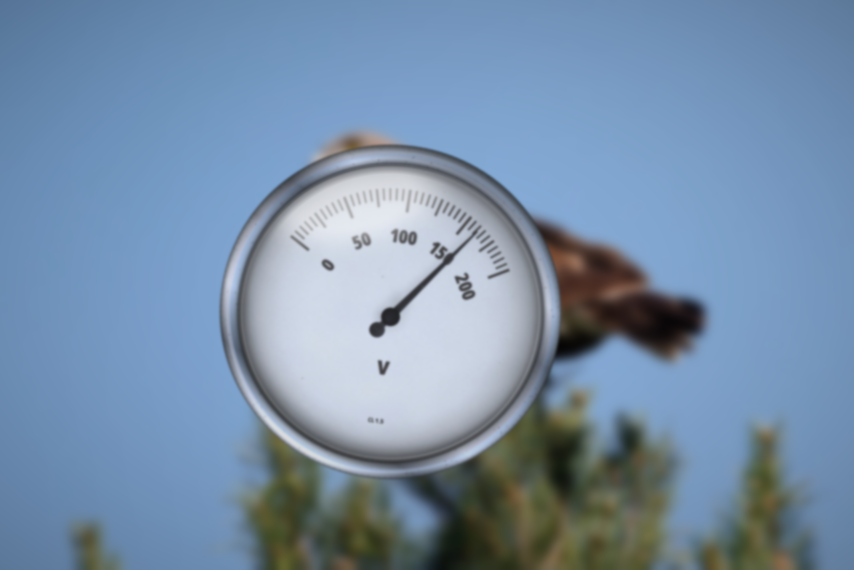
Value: 160 V
